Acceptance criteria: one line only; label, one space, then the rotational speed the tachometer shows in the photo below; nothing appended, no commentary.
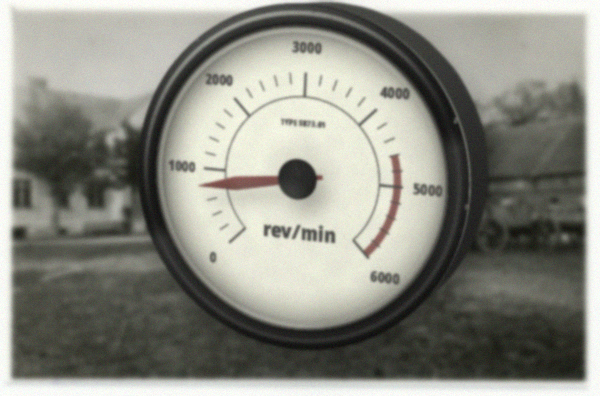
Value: 800 rpm
